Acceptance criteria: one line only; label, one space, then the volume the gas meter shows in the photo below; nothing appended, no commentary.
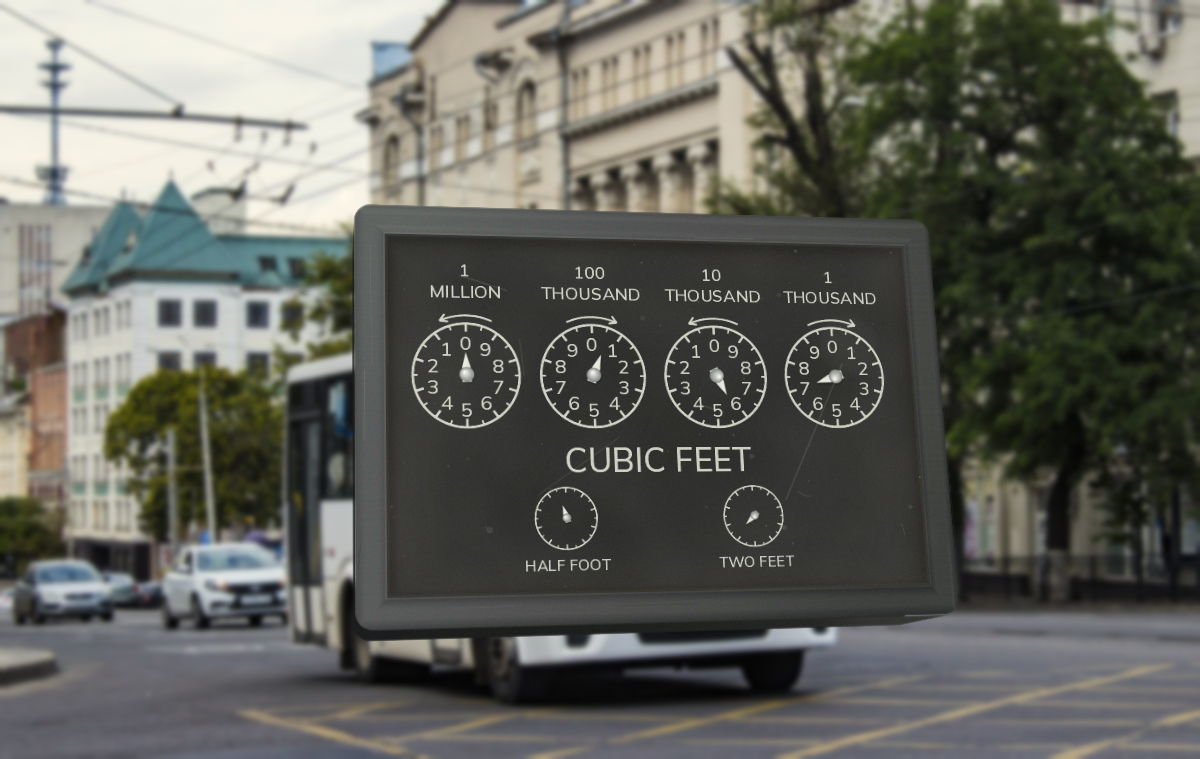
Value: 5700 ft³
